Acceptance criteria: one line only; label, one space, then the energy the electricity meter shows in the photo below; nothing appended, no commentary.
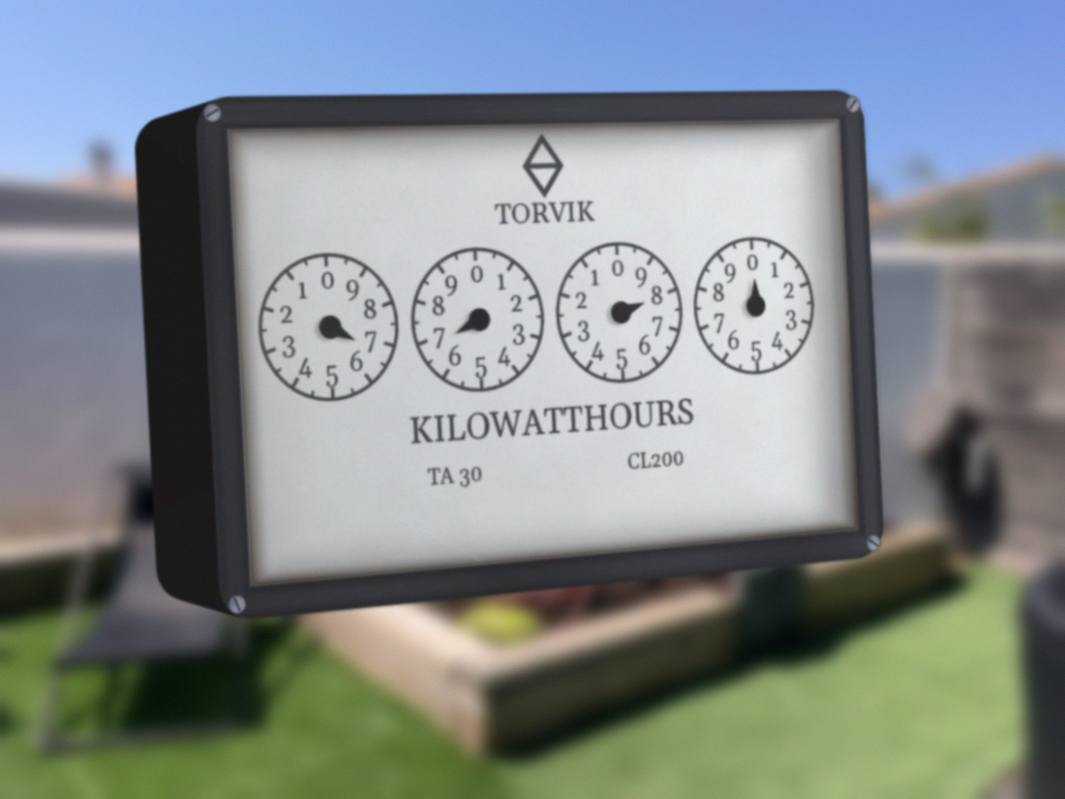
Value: 6680 kWh
